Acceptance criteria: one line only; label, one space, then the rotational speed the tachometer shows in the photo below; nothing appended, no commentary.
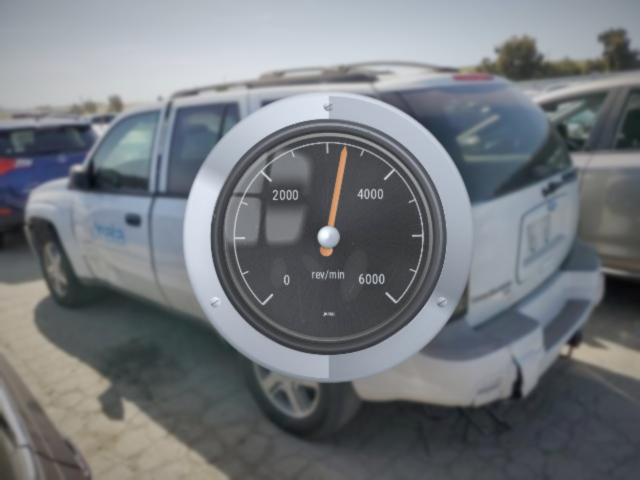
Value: 3250 rpm
